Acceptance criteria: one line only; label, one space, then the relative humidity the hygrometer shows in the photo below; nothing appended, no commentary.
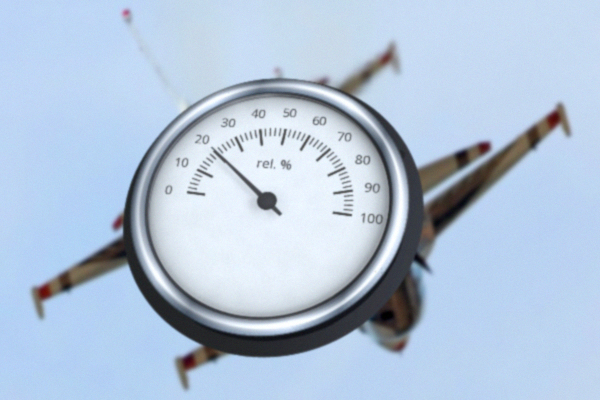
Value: 20 %
